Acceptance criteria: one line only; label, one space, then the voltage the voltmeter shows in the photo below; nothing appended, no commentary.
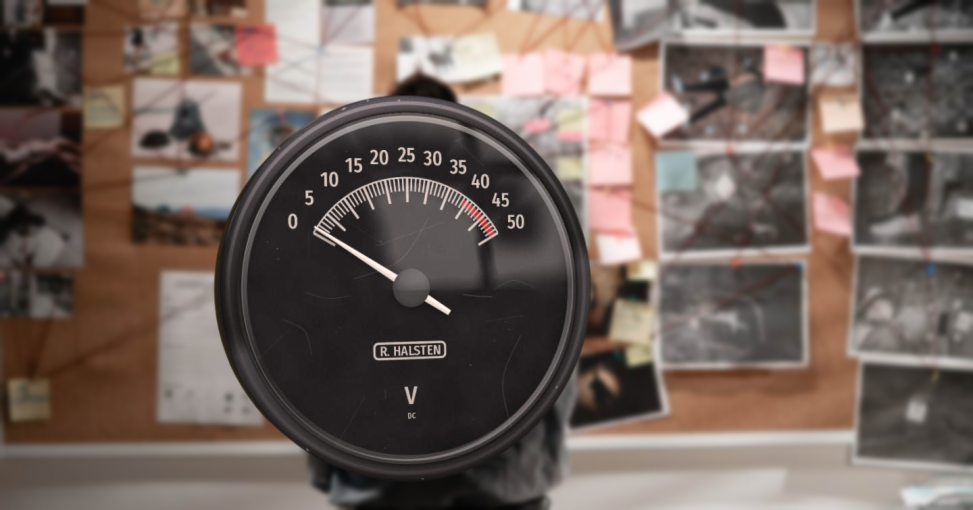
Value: 1 V
